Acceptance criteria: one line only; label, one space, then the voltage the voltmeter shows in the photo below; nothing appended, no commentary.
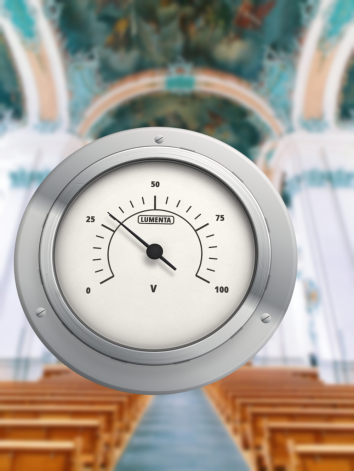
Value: 30 V
